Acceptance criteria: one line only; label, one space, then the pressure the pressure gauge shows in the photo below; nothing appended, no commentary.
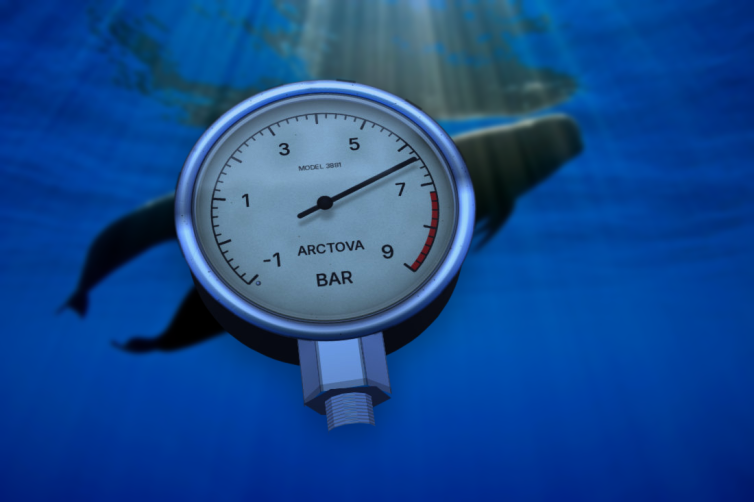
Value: 6.4 bar
